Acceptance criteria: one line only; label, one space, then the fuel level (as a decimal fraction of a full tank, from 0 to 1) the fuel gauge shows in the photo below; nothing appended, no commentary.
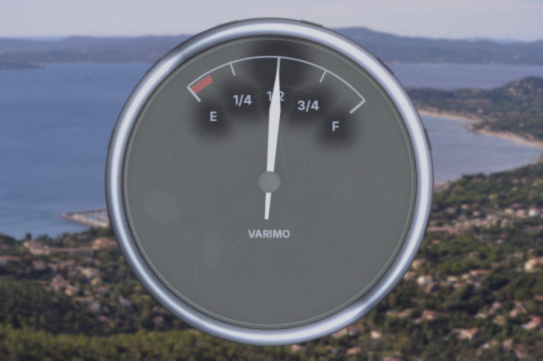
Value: 0.5
